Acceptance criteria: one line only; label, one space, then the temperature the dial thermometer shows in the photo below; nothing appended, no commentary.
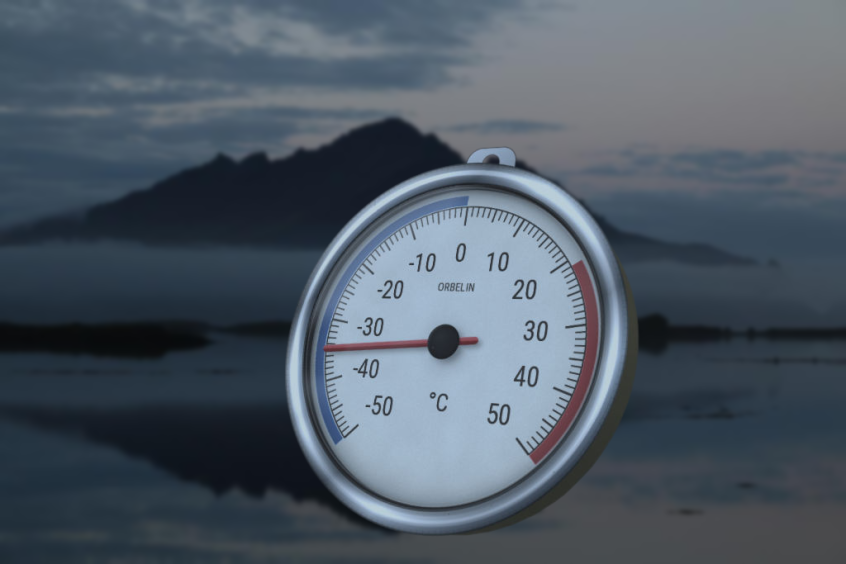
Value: -35 °C
